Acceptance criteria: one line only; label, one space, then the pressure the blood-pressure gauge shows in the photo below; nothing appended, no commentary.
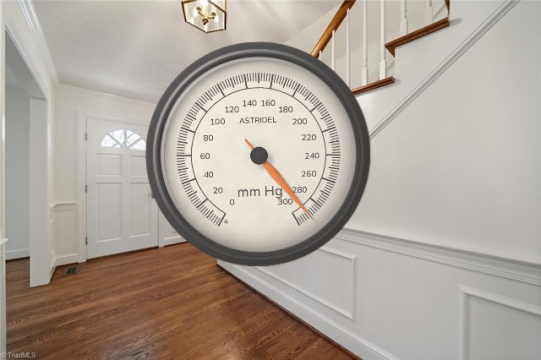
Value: 290 mmHg
